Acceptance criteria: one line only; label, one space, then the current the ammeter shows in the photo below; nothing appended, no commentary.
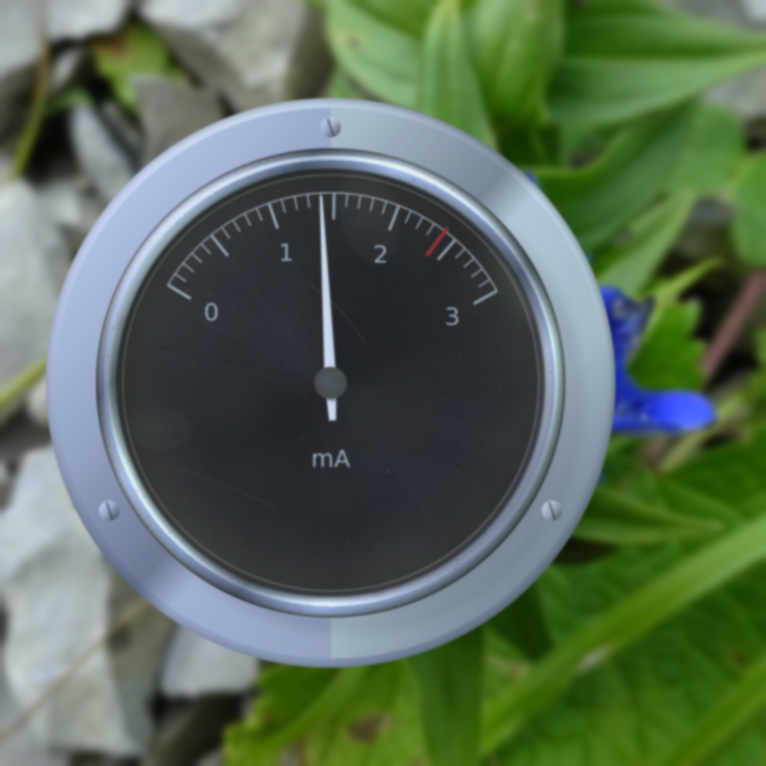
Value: 1.4 mA
